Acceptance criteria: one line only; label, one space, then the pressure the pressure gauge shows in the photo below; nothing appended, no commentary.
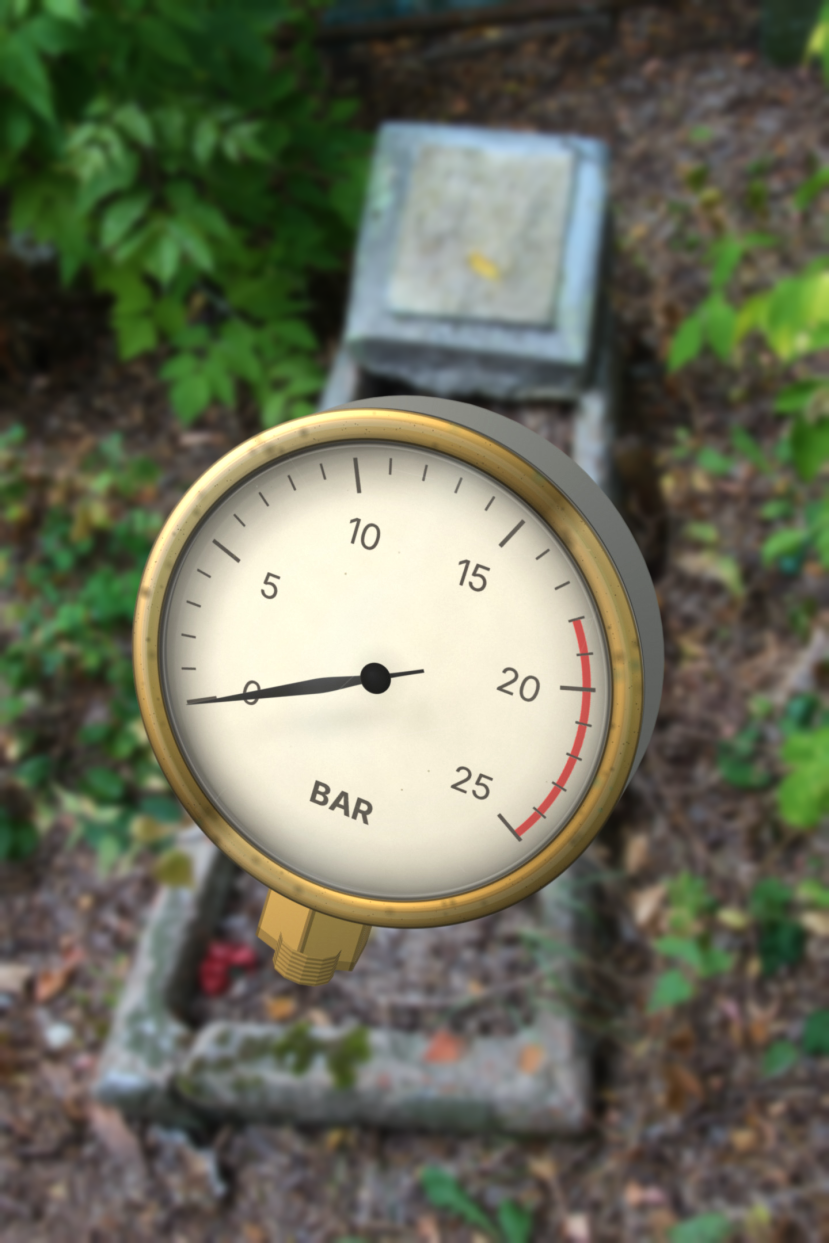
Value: 0 bar
